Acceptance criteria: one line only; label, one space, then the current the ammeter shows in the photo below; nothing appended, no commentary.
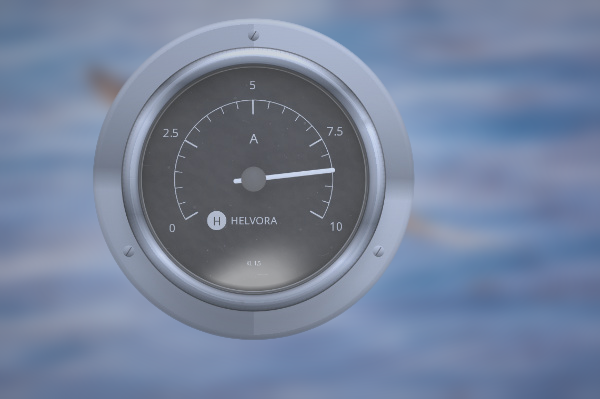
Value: 8.5 A
